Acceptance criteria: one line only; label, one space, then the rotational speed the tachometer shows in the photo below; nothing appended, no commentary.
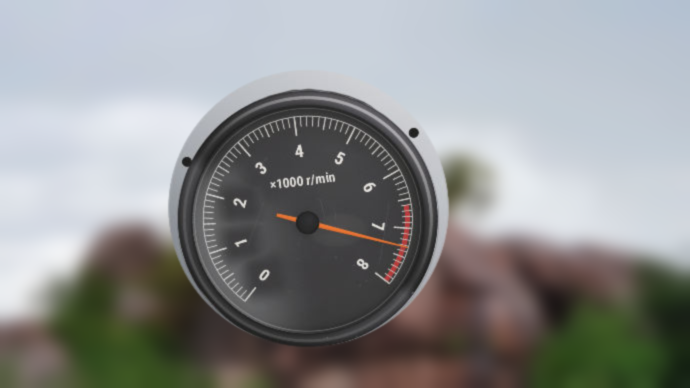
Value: 7300 rpm
